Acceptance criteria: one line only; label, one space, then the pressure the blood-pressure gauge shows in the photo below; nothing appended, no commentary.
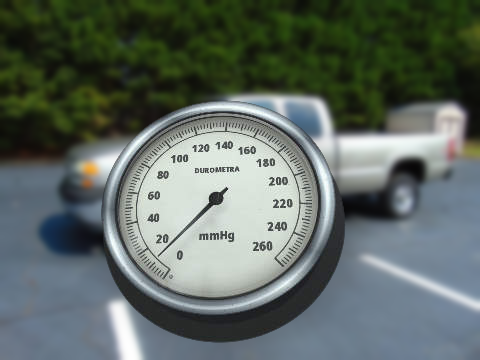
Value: 10 mmHg
